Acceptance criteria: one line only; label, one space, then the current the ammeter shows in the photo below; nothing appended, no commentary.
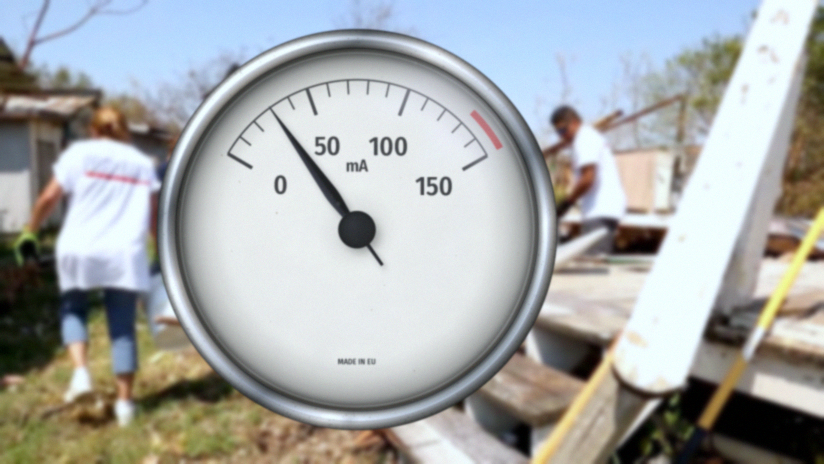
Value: 30 mA
